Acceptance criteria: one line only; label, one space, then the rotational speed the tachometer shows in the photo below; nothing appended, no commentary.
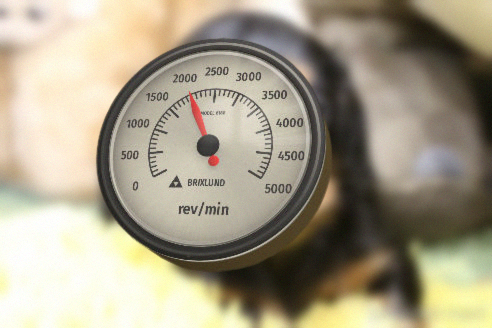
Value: 2000 rpm
